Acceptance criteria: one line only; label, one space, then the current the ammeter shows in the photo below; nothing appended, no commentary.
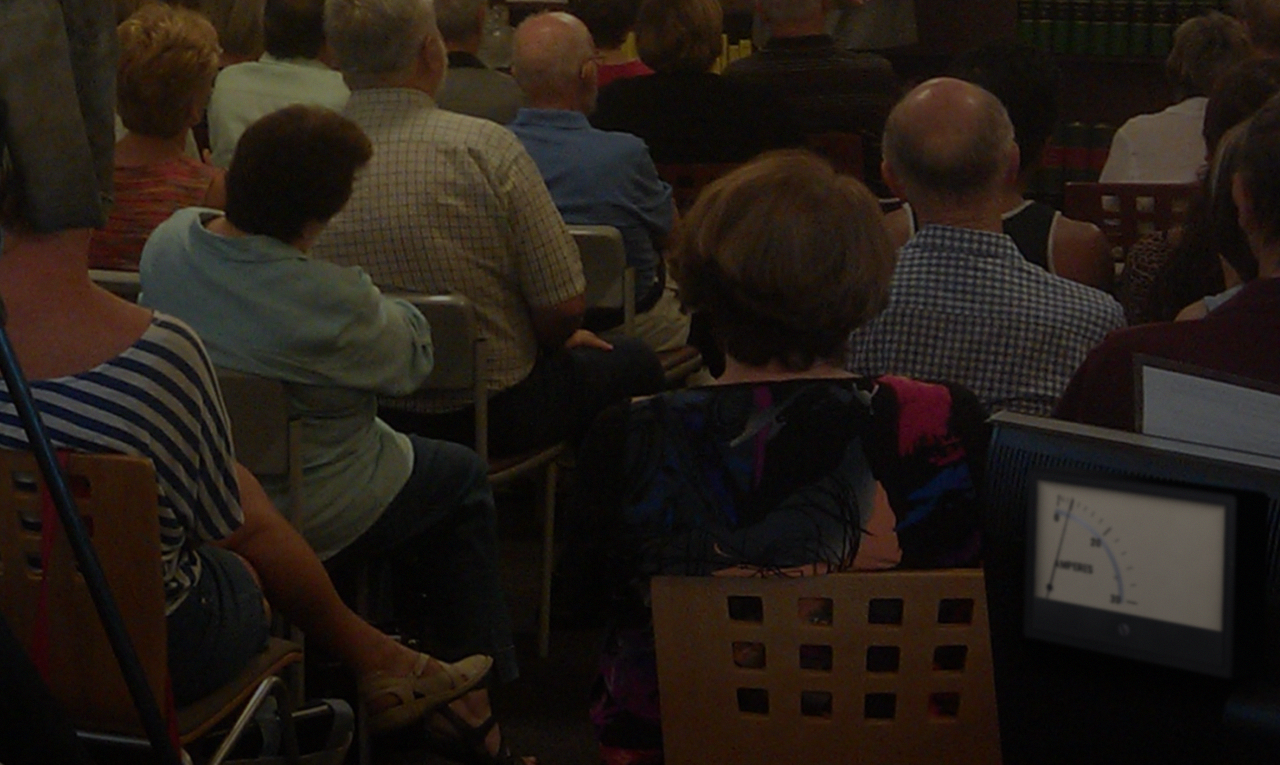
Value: 10 A
